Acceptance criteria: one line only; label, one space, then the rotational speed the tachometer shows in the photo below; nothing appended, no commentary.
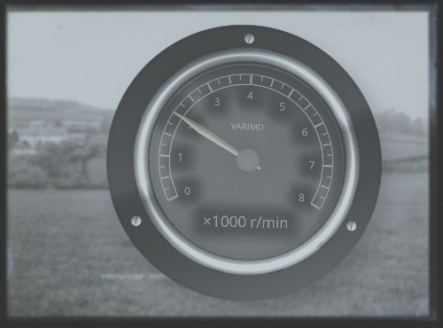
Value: 2000 rpm
